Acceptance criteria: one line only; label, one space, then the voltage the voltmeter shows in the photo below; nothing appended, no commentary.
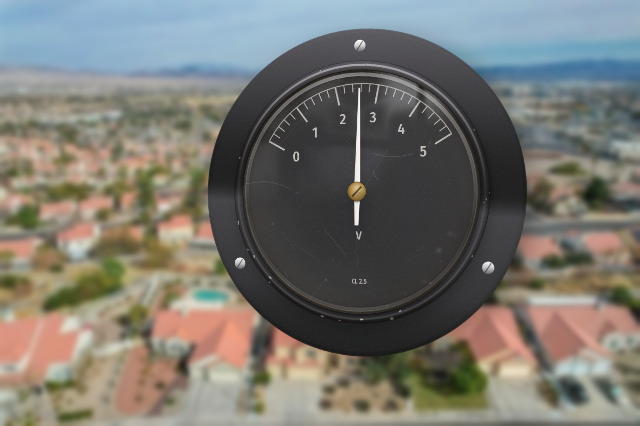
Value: 2.6 V
